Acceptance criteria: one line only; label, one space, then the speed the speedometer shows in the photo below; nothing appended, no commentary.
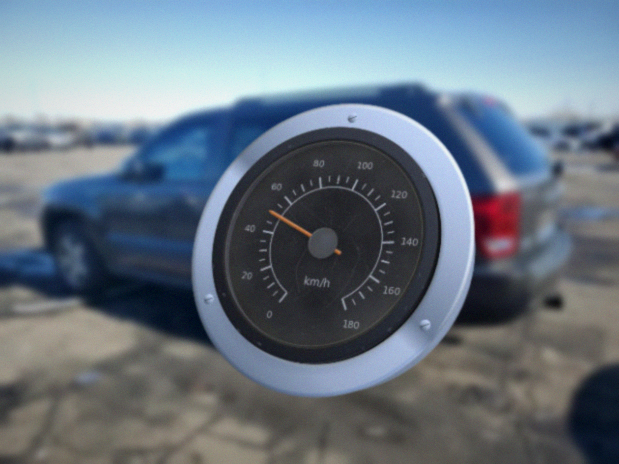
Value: 50 km/h
